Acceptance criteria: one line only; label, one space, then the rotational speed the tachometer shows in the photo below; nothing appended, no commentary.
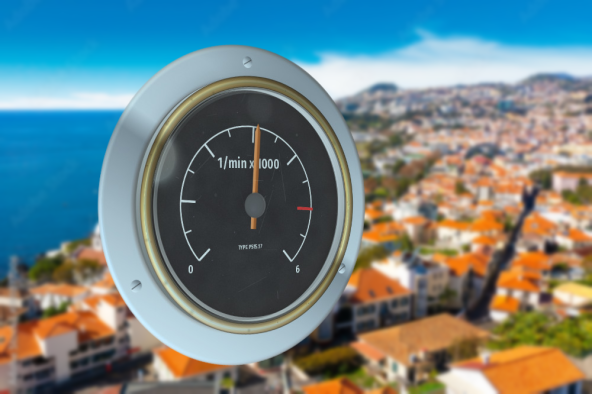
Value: 3000 rpm
